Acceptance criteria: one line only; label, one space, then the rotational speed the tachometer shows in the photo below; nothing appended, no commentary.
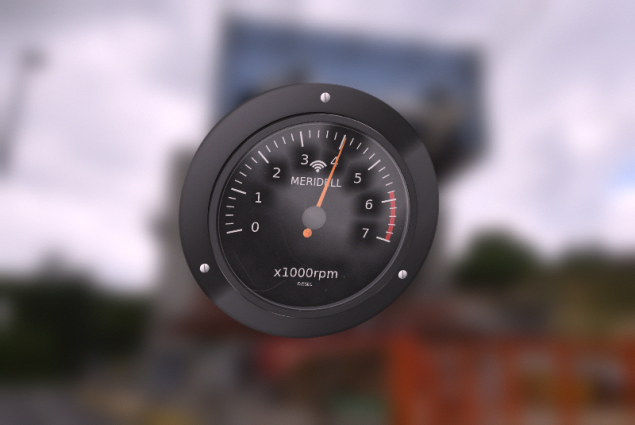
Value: 4000 rpm
